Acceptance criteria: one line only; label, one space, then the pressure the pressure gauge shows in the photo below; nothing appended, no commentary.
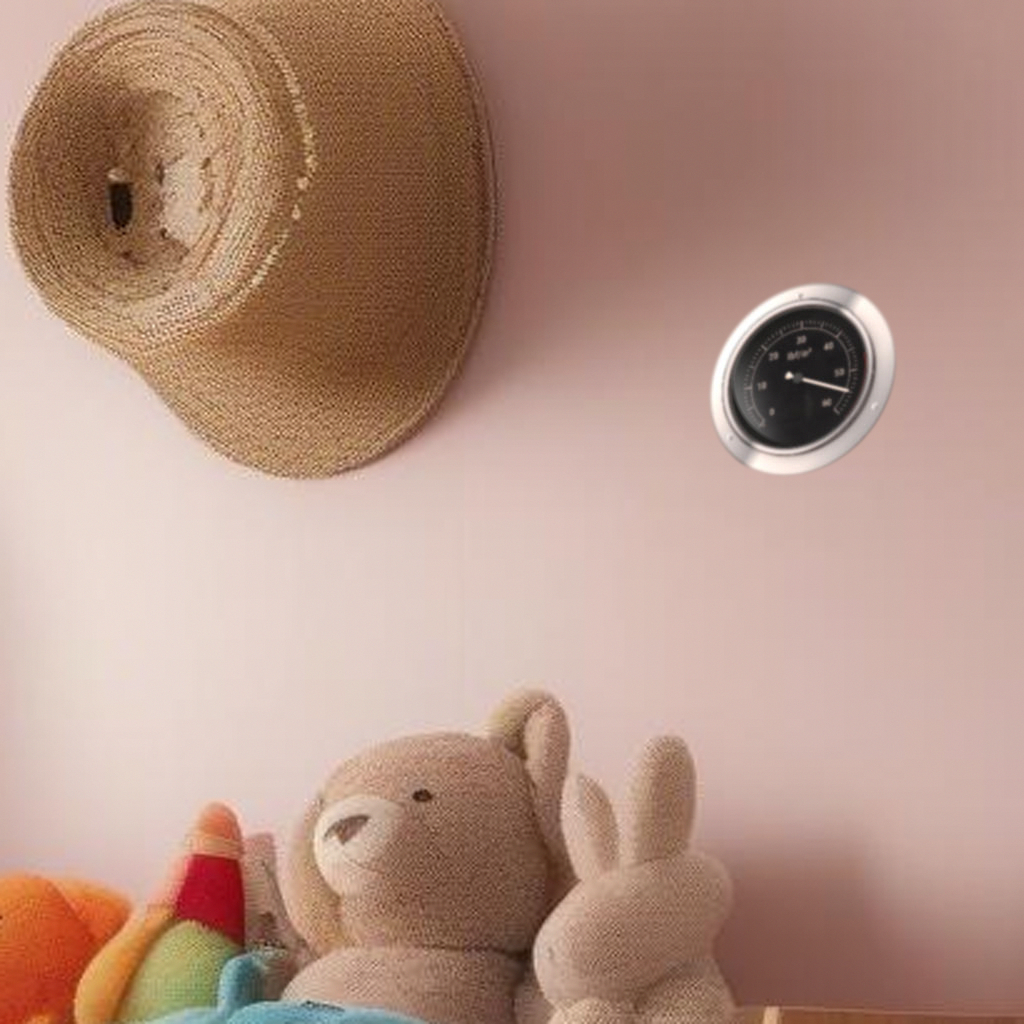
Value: 55 psi
